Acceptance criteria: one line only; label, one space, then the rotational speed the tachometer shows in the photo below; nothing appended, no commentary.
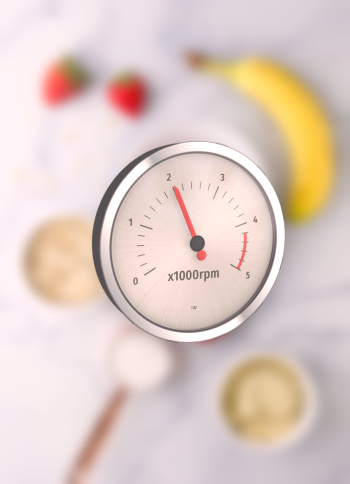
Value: 2000 rpm
